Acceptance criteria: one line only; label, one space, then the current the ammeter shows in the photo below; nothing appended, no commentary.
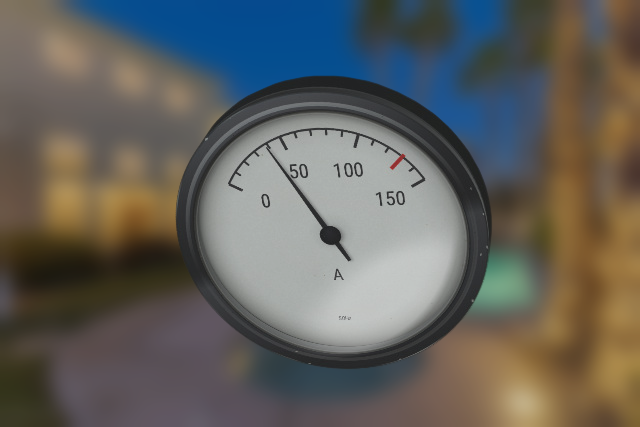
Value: 40 A
